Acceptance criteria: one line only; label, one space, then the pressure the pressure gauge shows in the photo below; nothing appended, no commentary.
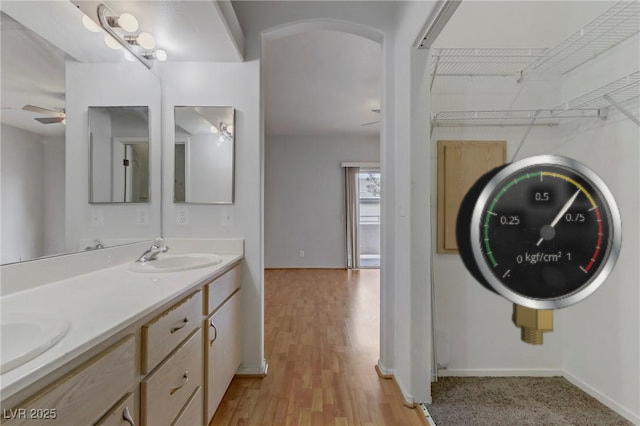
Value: 0.65 kg/cm²
